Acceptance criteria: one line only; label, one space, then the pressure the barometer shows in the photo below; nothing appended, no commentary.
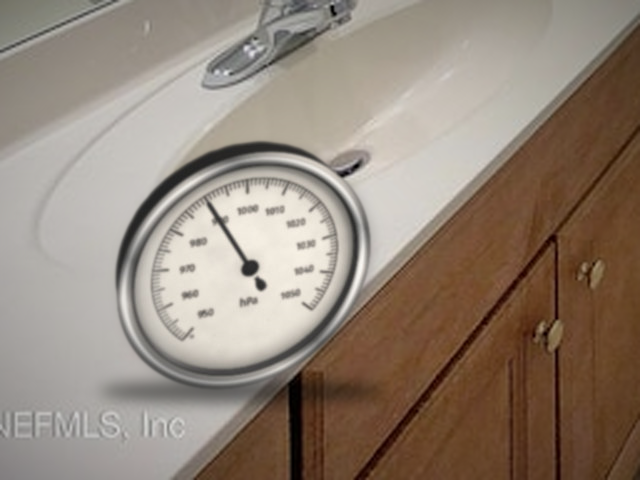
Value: 990 hPa
